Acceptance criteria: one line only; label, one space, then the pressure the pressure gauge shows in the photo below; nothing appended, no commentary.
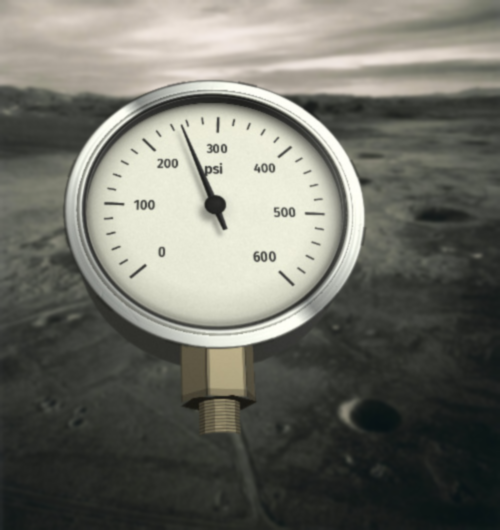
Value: 250 psi
